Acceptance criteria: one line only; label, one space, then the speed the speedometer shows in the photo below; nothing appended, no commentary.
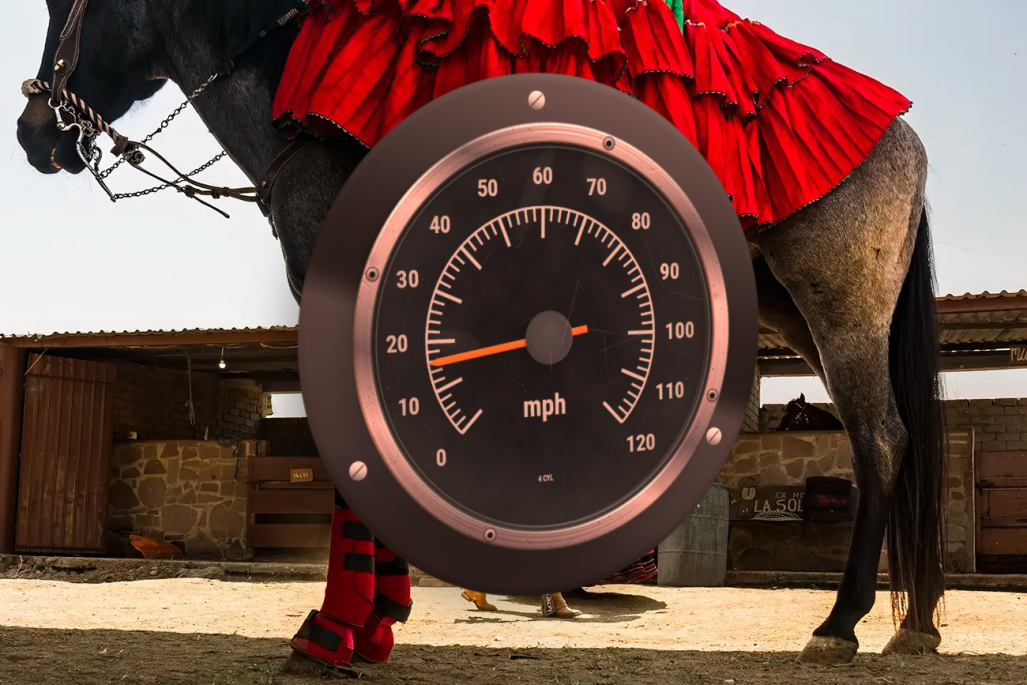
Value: 16 mph
